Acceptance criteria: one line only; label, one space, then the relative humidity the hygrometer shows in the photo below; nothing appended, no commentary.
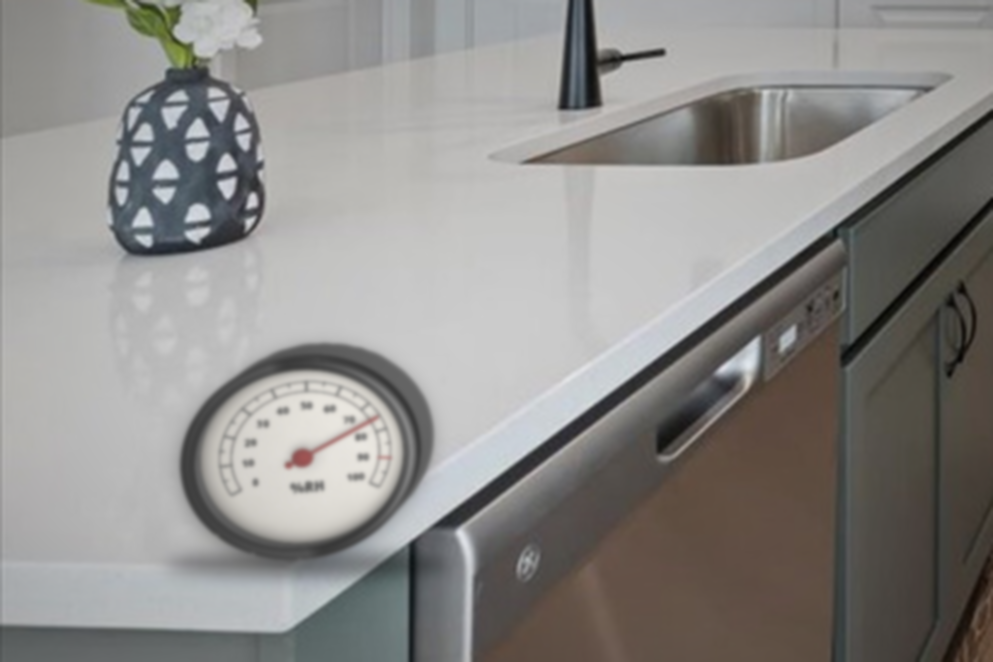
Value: 75 %
